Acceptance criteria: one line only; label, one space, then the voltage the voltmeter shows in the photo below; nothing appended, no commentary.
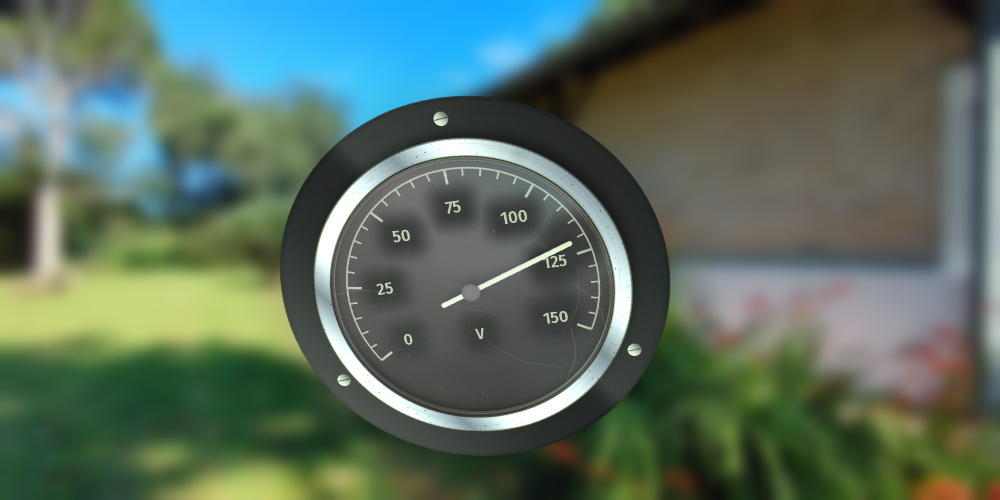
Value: 120 V
